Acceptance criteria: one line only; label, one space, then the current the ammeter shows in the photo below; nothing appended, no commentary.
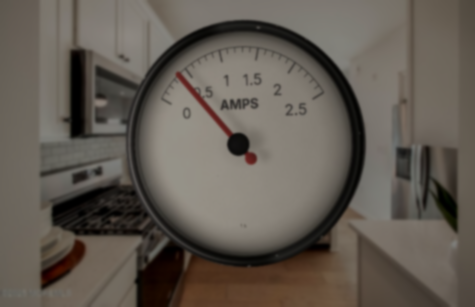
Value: 0.4 A
